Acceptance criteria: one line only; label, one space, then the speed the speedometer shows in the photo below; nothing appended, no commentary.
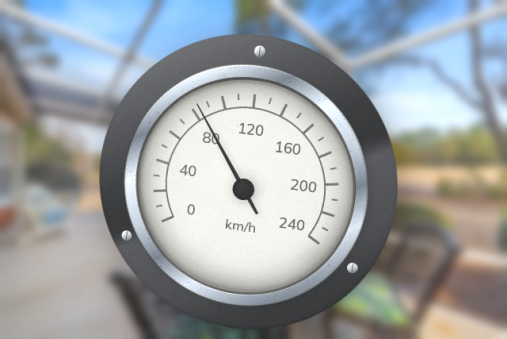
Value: 85 km/h
